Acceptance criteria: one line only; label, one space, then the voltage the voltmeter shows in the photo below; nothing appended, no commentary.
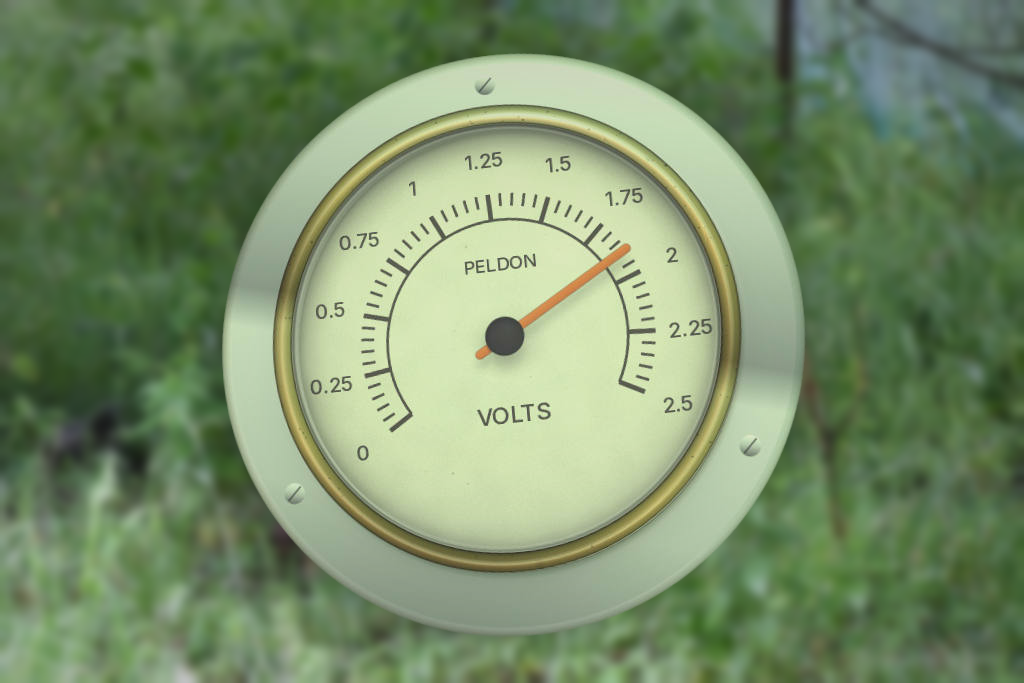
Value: 1.9 V
